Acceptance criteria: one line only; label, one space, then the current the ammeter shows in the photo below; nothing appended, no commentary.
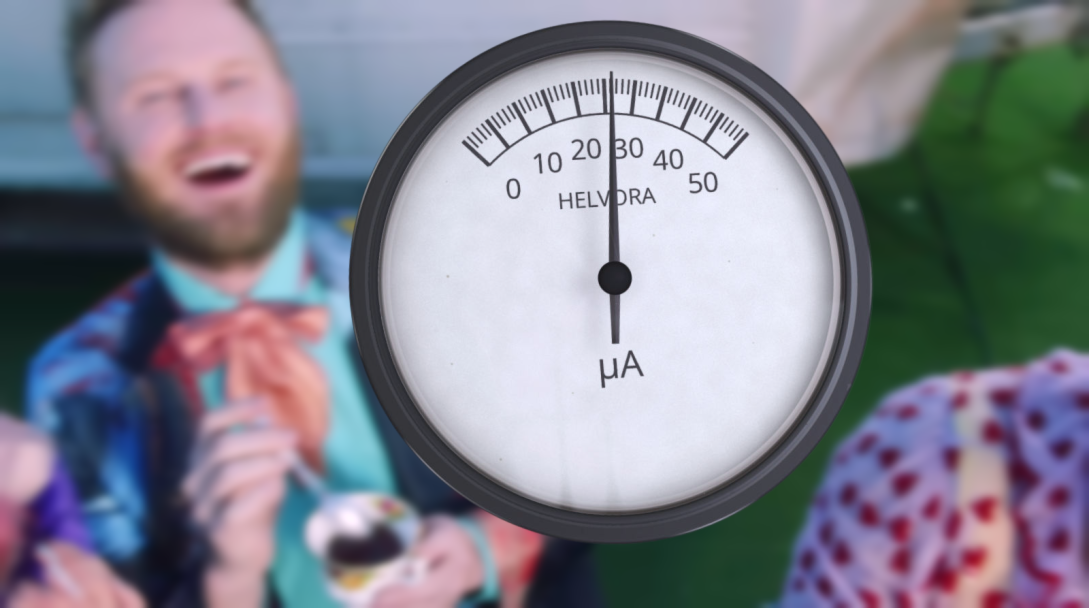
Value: 26 µA
